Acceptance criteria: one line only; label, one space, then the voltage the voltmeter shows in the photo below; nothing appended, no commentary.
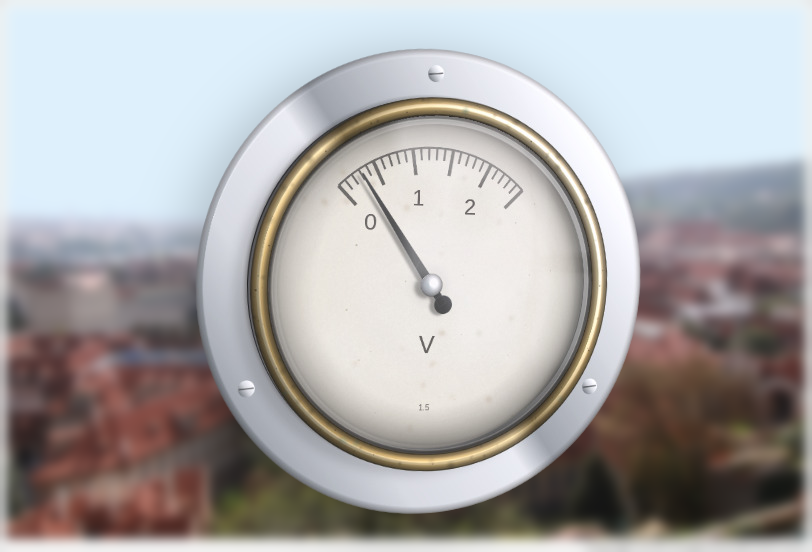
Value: 0.3 V
